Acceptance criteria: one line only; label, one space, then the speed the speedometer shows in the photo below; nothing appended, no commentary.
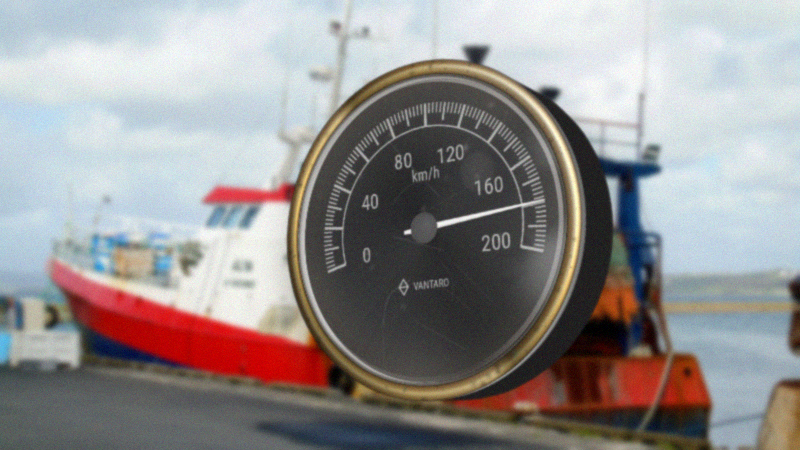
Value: 180 km/h
